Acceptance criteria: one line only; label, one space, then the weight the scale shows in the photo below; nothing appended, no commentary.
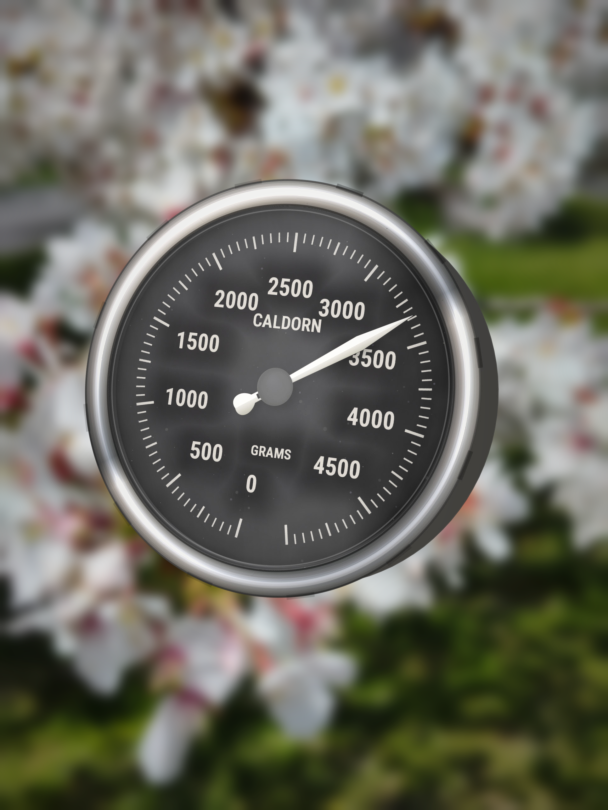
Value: 3350 g
